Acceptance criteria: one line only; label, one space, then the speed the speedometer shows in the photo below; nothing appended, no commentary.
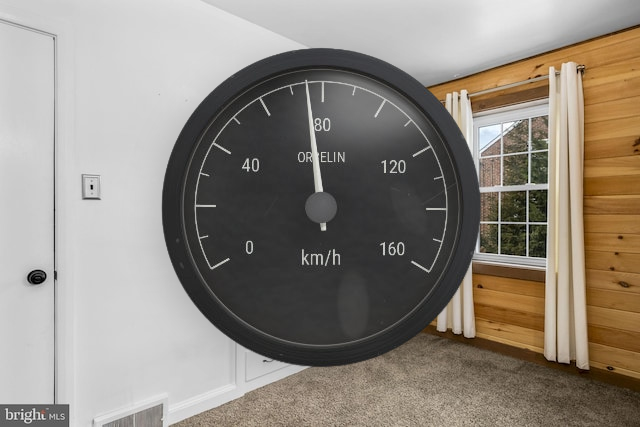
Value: 75 km/h
